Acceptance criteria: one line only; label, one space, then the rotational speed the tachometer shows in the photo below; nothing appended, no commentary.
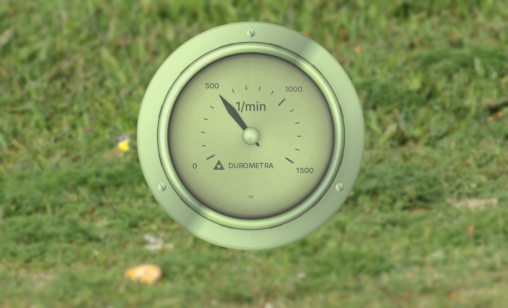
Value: 500 rpm
